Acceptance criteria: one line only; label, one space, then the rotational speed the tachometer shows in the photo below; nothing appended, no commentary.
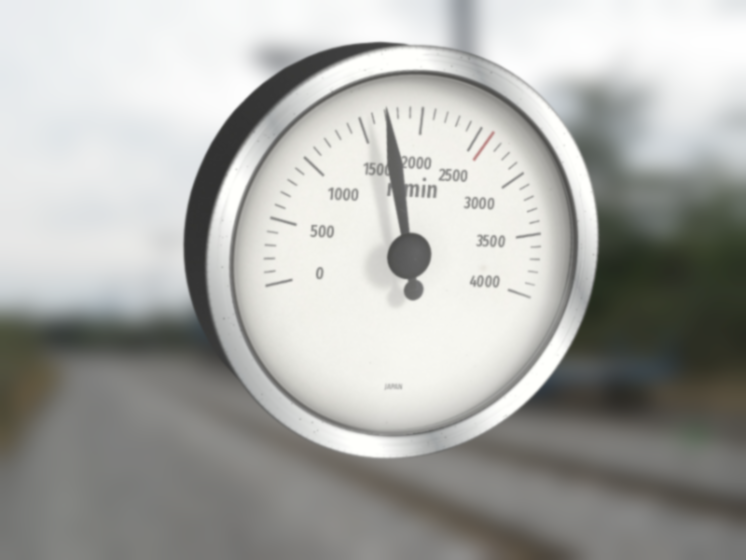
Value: 1700 rpm
